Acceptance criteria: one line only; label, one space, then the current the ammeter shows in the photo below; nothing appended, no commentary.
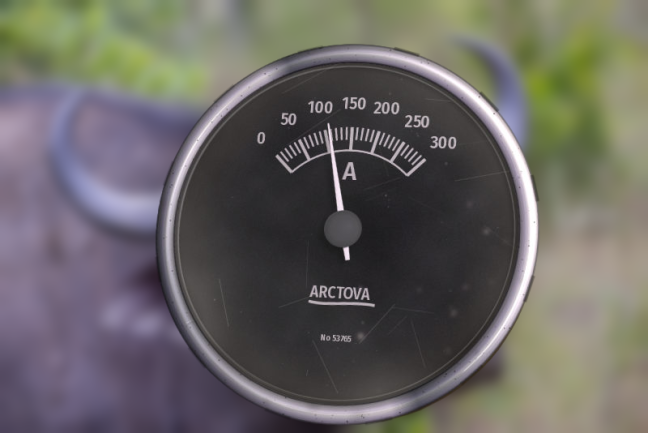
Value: 110 A
